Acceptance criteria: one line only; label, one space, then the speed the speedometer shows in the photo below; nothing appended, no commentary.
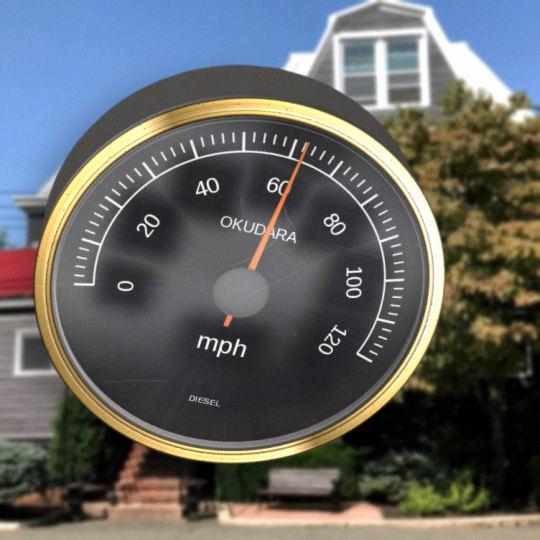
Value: 62 mph
